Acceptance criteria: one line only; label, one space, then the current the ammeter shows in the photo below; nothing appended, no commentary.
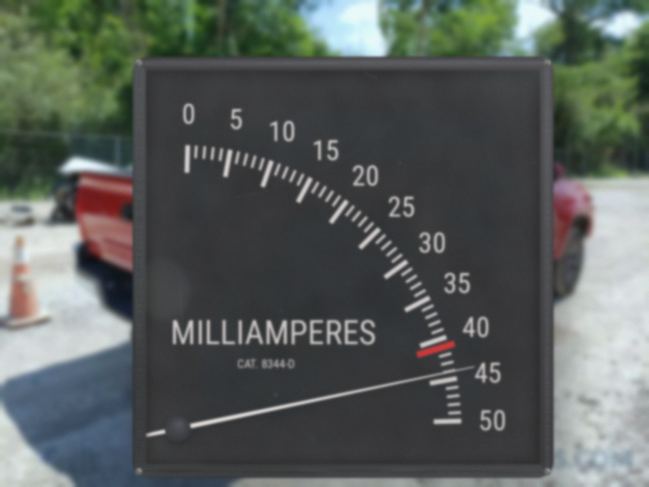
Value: 44 mA
